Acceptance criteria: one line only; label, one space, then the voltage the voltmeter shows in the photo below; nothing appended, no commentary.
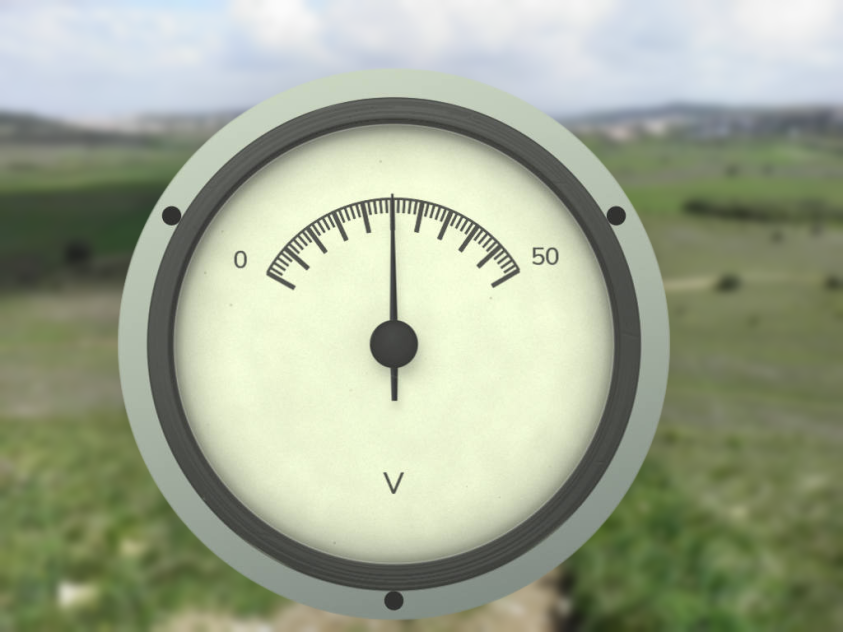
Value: 25 V
